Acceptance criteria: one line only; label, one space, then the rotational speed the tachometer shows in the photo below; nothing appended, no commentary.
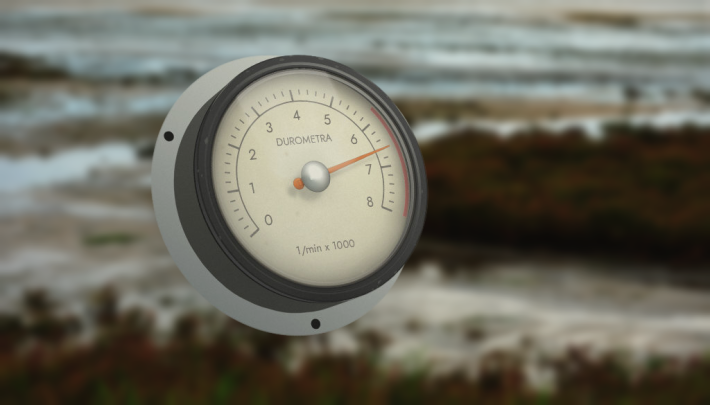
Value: 6600 rpm
